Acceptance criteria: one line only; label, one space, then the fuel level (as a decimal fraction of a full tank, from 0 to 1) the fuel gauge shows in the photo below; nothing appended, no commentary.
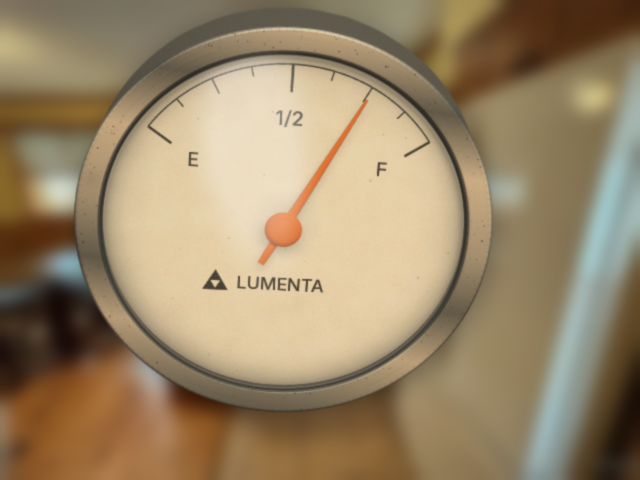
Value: 0.75
